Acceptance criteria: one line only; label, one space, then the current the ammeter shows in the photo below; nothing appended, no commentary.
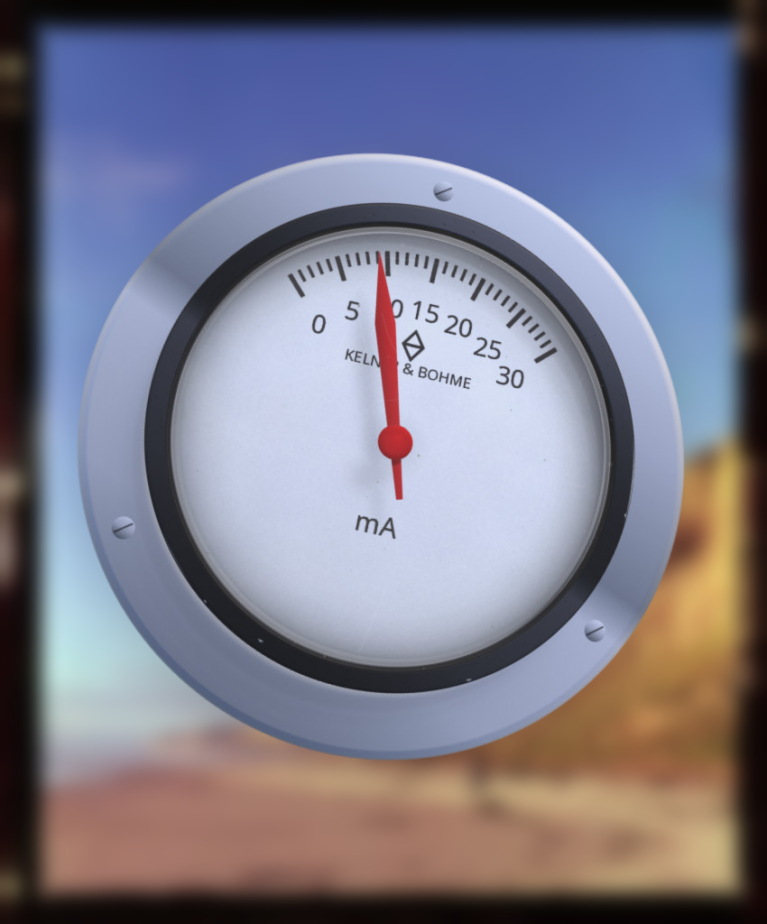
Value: 9 mA
